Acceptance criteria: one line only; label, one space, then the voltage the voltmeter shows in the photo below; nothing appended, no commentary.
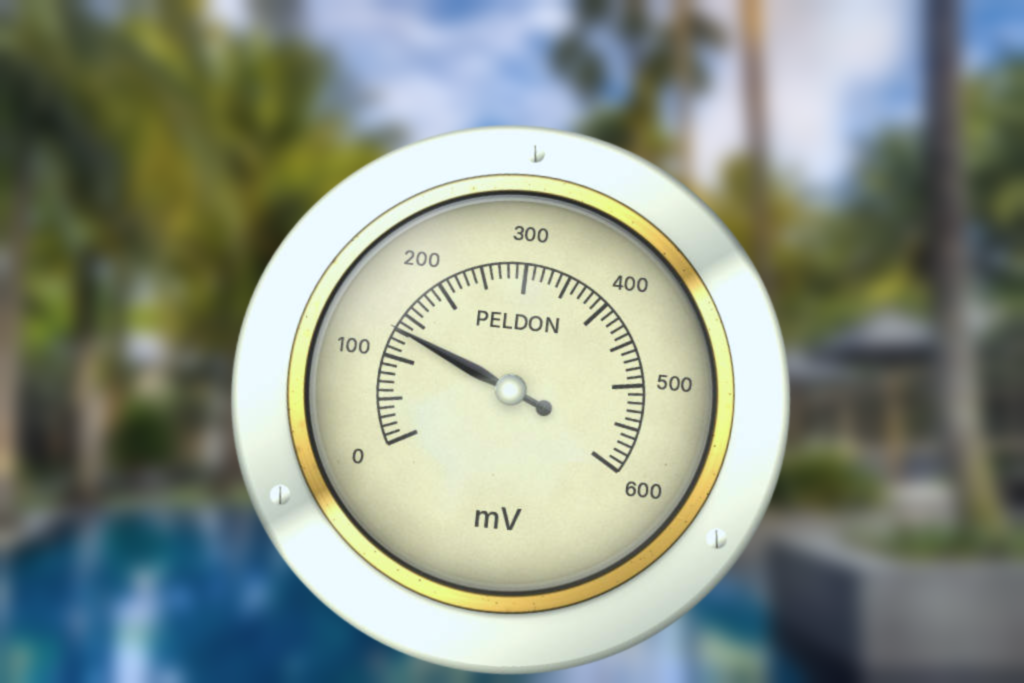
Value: 130 mV
